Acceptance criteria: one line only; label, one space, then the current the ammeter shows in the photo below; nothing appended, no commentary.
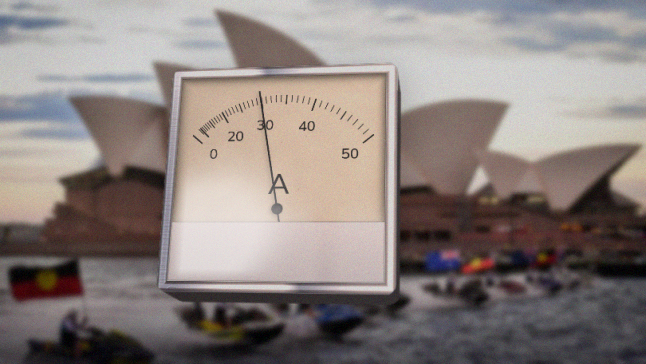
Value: 30 A
